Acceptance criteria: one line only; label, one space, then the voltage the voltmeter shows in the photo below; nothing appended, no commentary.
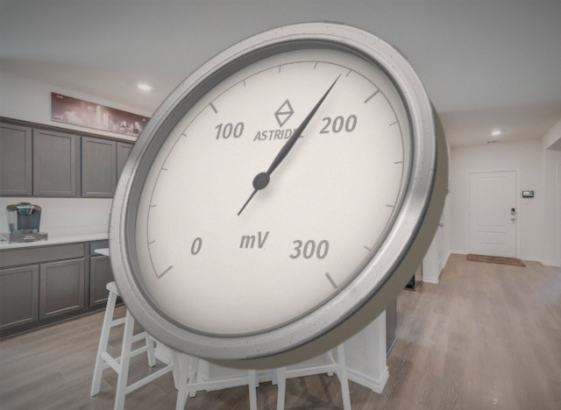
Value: 180 mV
